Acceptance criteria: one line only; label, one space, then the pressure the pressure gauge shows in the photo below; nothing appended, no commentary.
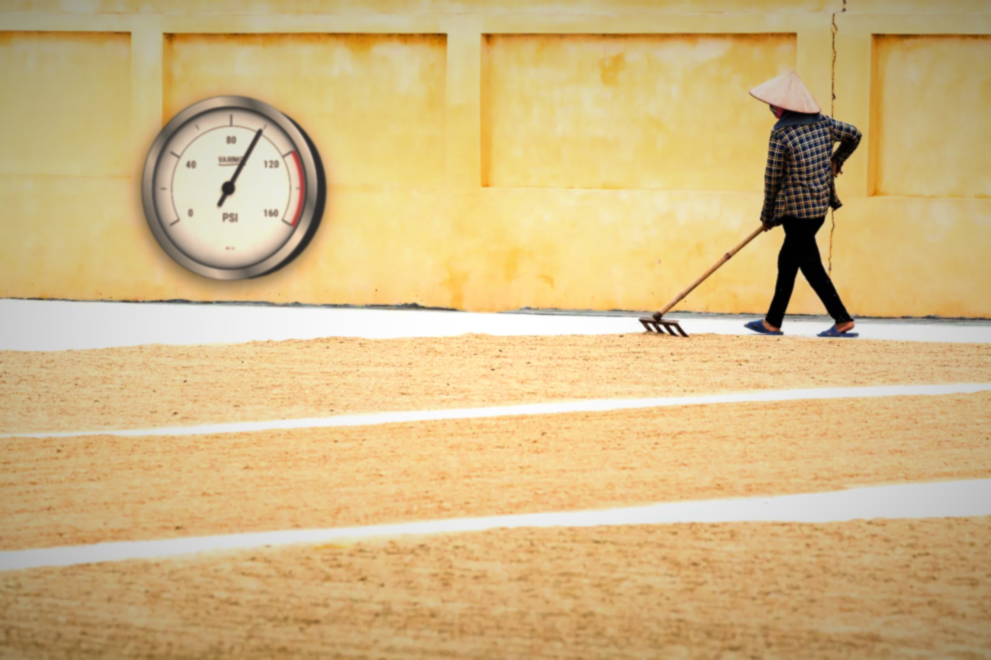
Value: 100 psi
